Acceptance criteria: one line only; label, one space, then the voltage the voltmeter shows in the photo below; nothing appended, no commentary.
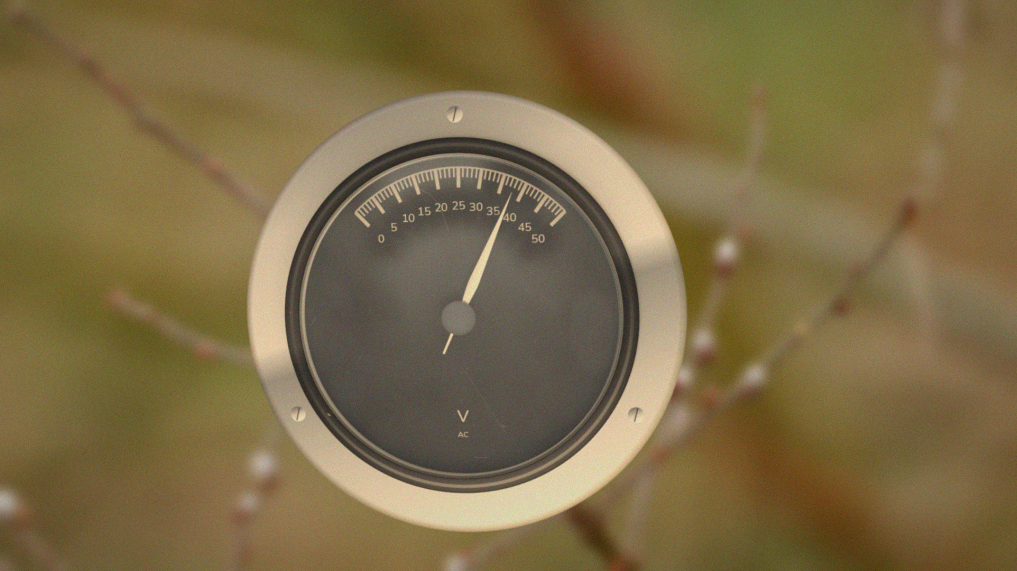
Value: 38 V
